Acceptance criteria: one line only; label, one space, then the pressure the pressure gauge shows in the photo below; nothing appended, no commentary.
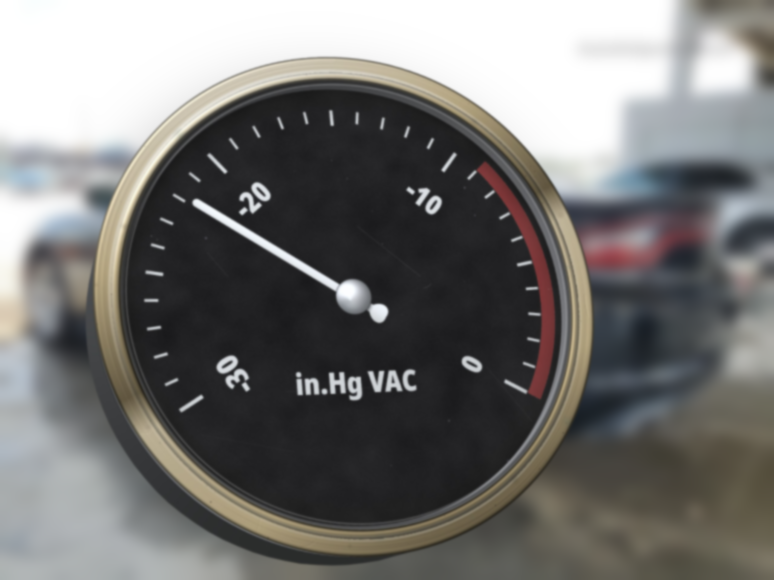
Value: -22 inHg
